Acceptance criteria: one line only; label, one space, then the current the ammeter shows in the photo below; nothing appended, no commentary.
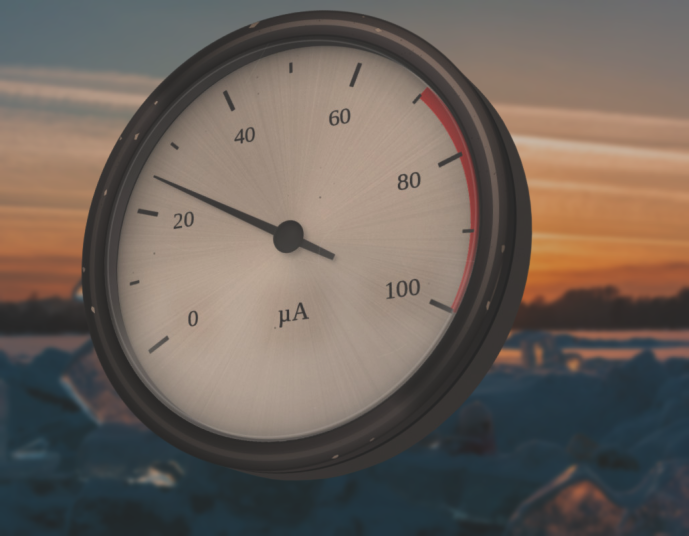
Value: 25 µA
